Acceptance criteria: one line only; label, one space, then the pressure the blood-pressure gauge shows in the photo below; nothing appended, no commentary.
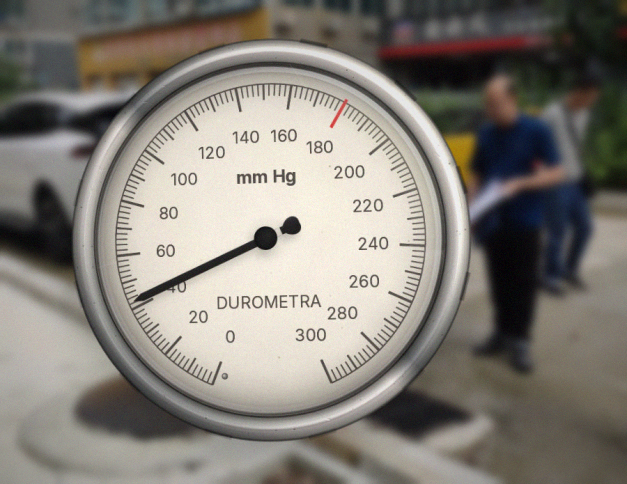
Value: 42 mmHg
